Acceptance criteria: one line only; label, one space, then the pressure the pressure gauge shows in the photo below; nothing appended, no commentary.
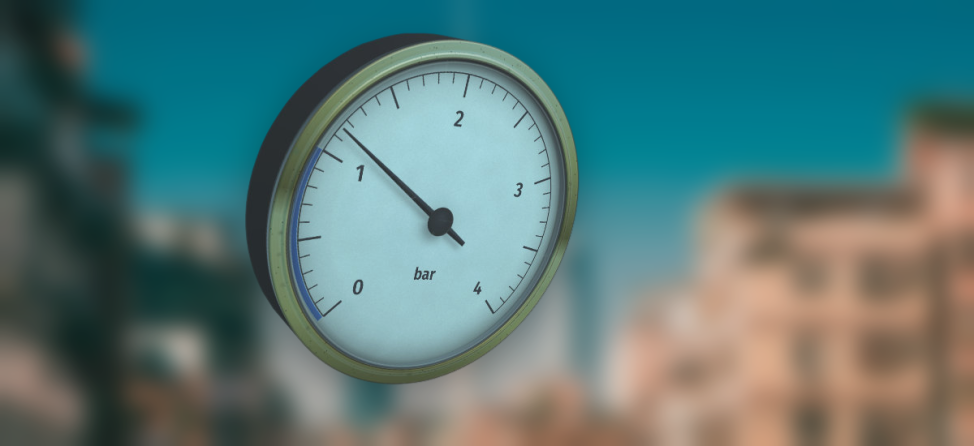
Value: 1.15 bar
